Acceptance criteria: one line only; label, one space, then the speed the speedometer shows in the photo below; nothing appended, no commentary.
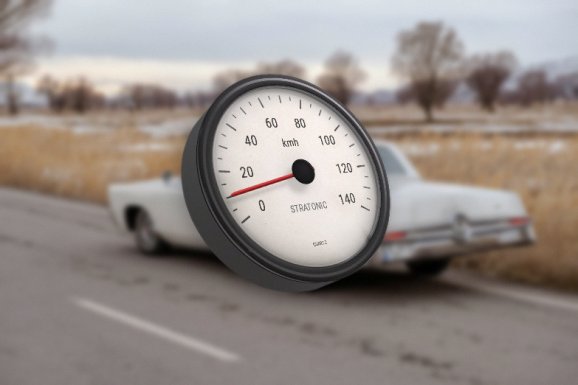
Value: 10 km/h
